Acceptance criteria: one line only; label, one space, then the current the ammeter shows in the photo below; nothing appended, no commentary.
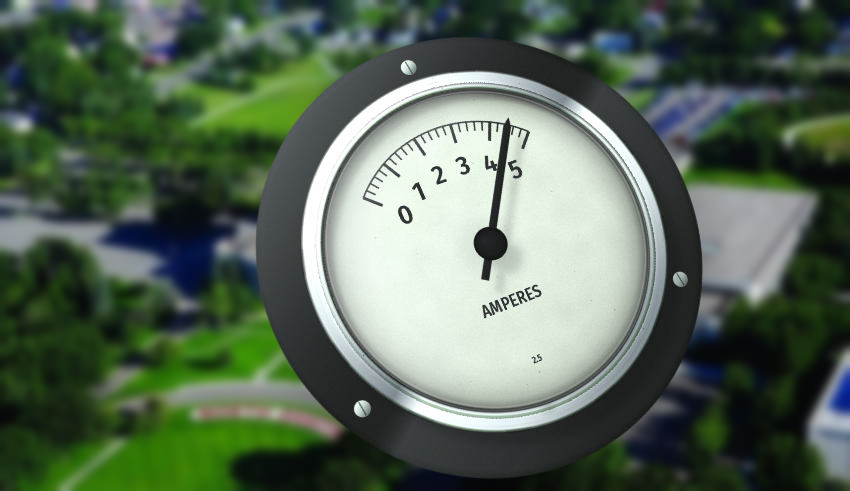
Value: 4.4 A
